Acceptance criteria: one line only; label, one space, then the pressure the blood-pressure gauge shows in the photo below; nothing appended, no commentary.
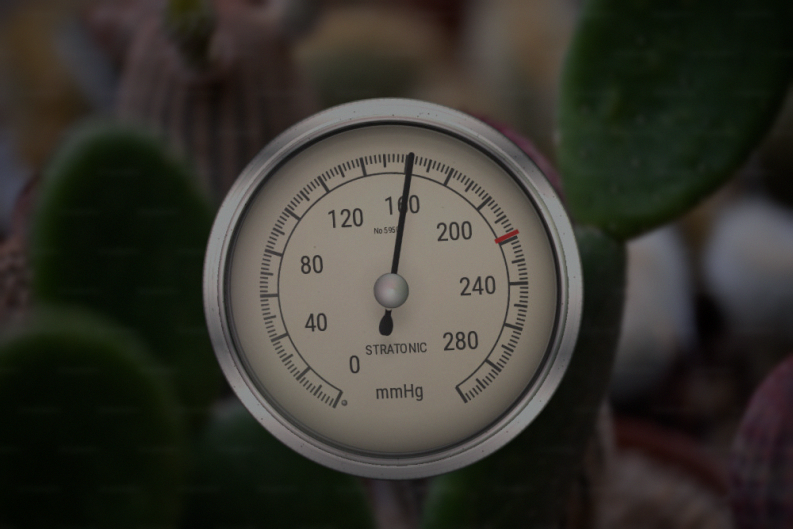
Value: 162 mmHg
